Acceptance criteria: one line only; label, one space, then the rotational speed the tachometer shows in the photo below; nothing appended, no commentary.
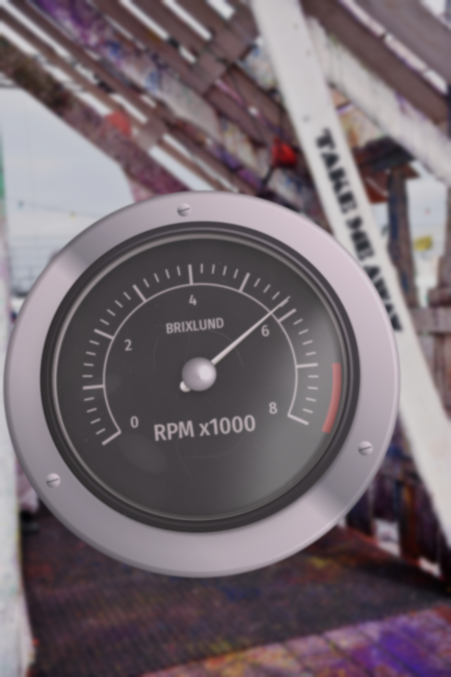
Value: 5800 rpm
